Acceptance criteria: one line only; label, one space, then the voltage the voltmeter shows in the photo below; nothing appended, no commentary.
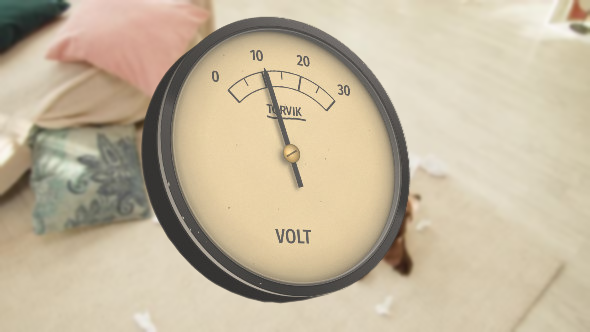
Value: 10 V
